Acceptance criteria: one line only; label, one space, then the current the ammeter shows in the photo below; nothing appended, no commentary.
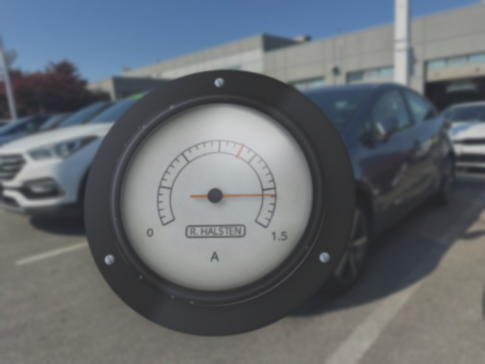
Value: 1.3 A
